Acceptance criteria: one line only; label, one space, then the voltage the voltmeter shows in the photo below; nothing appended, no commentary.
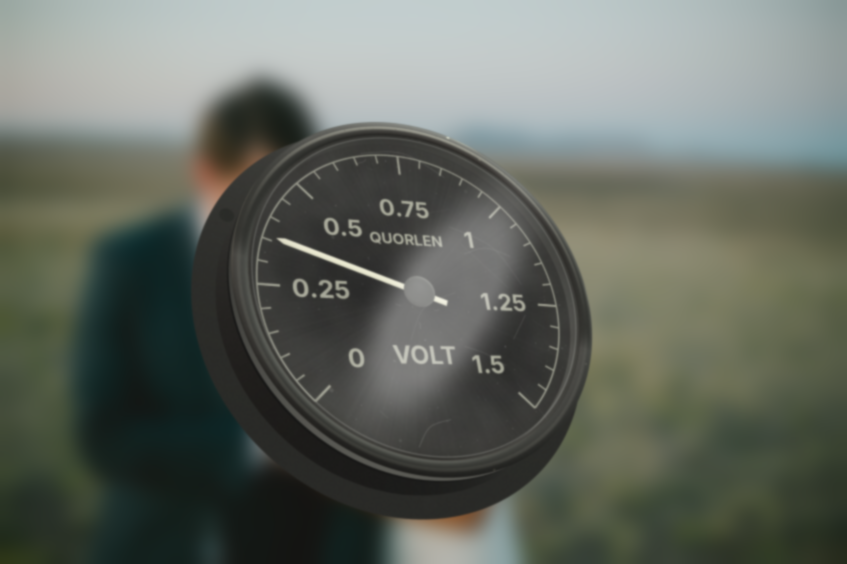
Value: 0.35 V
